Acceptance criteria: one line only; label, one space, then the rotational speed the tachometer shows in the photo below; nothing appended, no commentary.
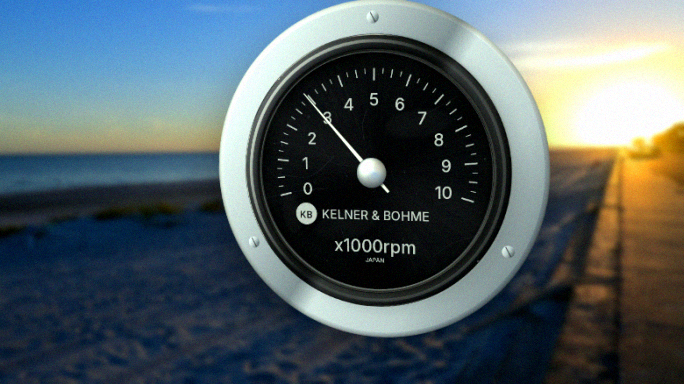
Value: 3000 rpm
